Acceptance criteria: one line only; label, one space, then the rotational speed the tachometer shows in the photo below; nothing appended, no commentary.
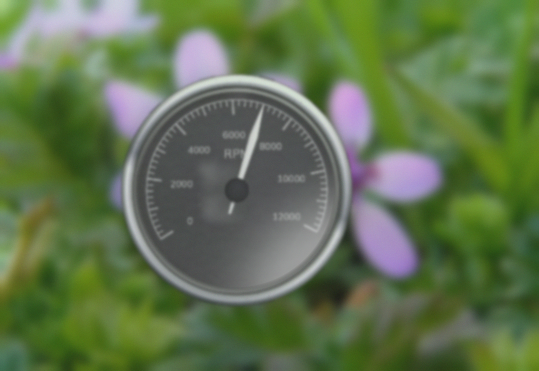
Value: 7000 rpm
